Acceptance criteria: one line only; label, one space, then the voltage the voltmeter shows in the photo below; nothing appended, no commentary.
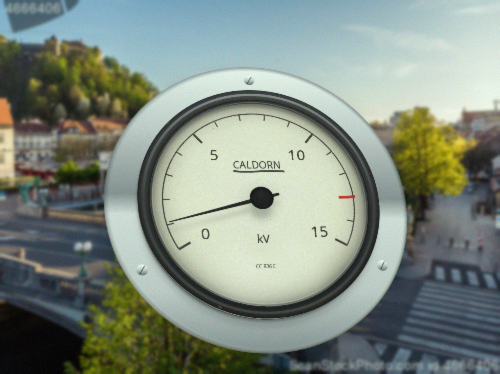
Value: 1 kV
